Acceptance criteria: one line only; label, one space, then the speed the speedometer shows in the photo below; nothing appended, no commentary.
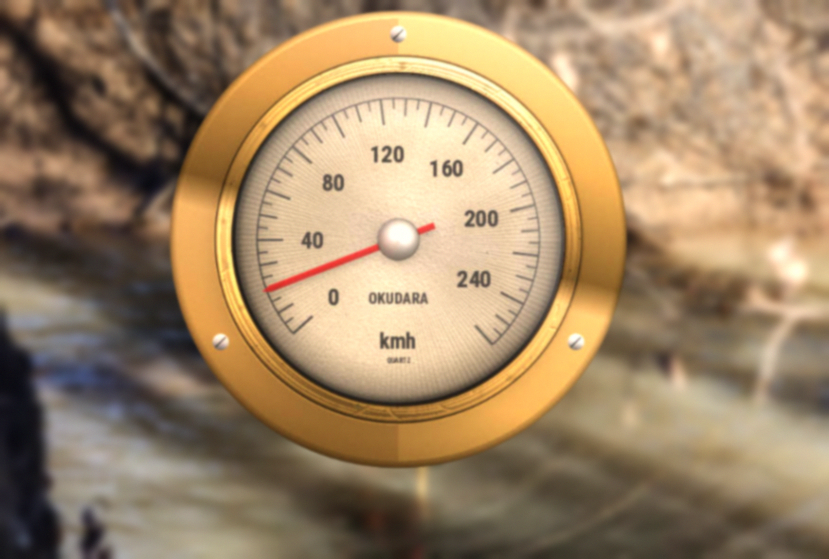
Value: 20 km/h
